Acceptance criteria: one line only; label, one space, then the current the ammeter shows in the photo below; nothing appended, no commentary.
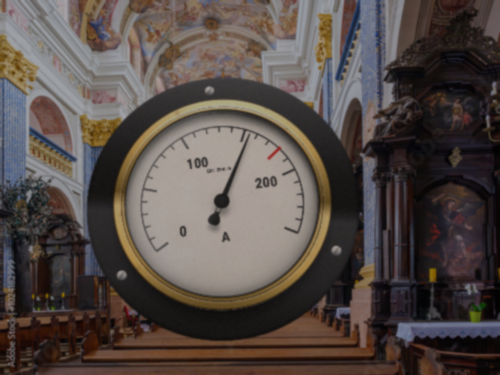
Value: 155 A
